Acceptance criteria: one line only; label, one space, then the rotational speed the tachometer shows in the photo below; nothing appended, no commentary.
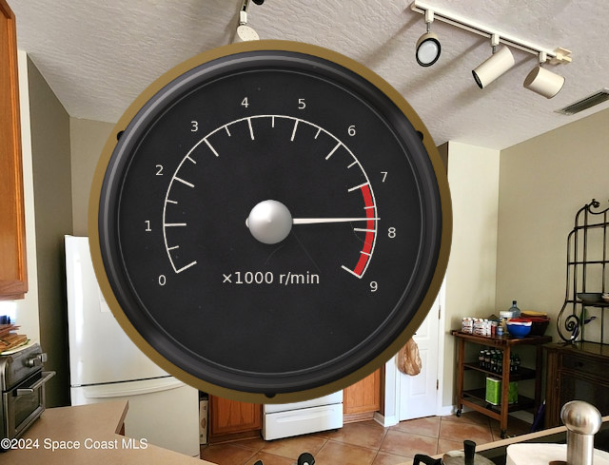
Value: 7750 rpm
